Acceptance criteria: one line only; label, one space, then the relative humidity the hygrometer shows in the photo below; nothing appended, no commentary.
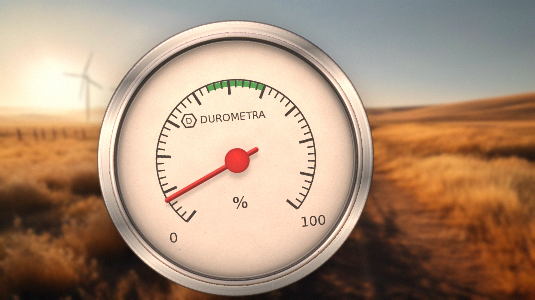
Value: 8 %
